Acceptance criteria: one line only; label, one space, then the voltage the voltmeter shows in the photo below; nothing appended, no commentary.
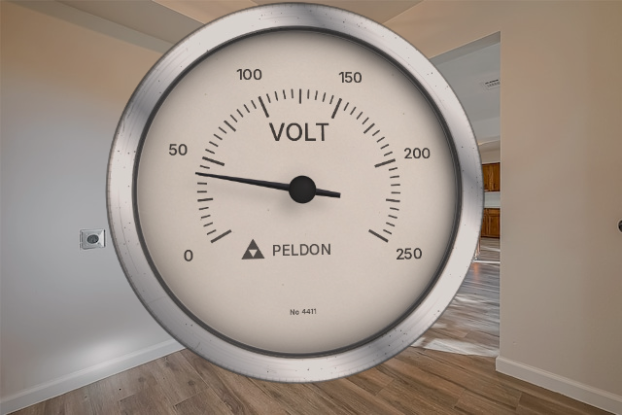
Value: 40 V
